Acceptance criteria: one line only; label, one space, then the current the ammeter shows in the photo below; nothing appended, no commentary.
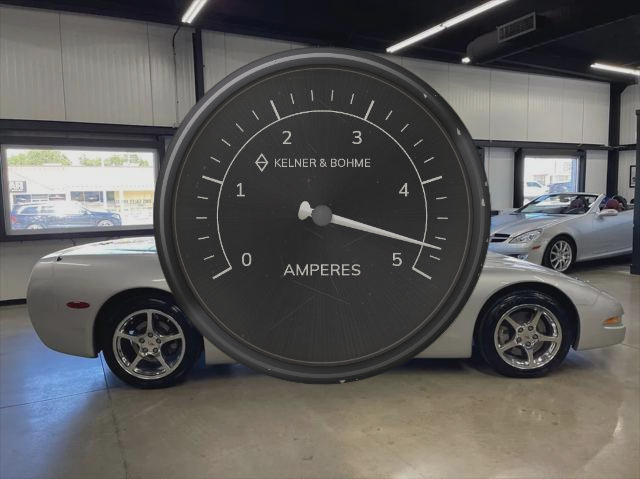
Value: 4.7 A
